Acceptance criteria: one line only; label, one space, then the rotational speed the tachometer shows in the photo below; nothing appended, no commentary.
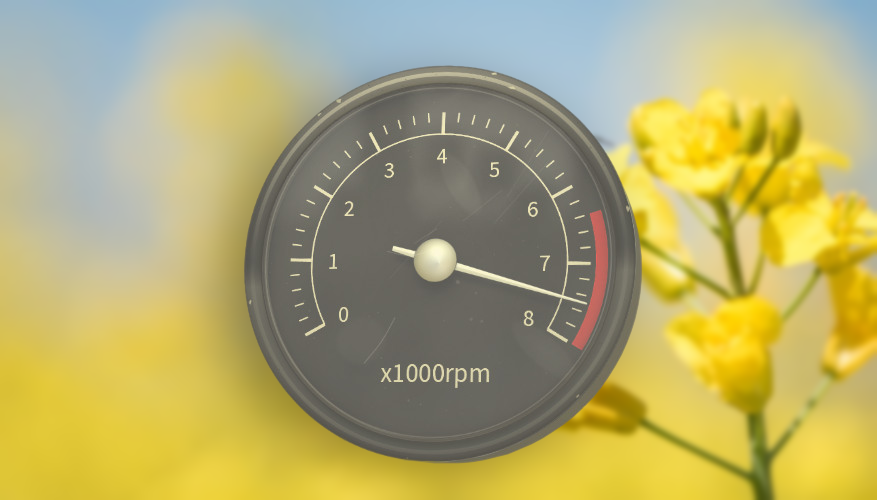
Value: 7500 rpm
